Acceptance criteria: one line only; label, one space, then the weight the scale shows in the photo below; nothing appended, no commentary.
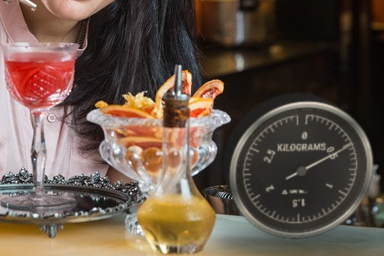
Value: 0.5 kg
